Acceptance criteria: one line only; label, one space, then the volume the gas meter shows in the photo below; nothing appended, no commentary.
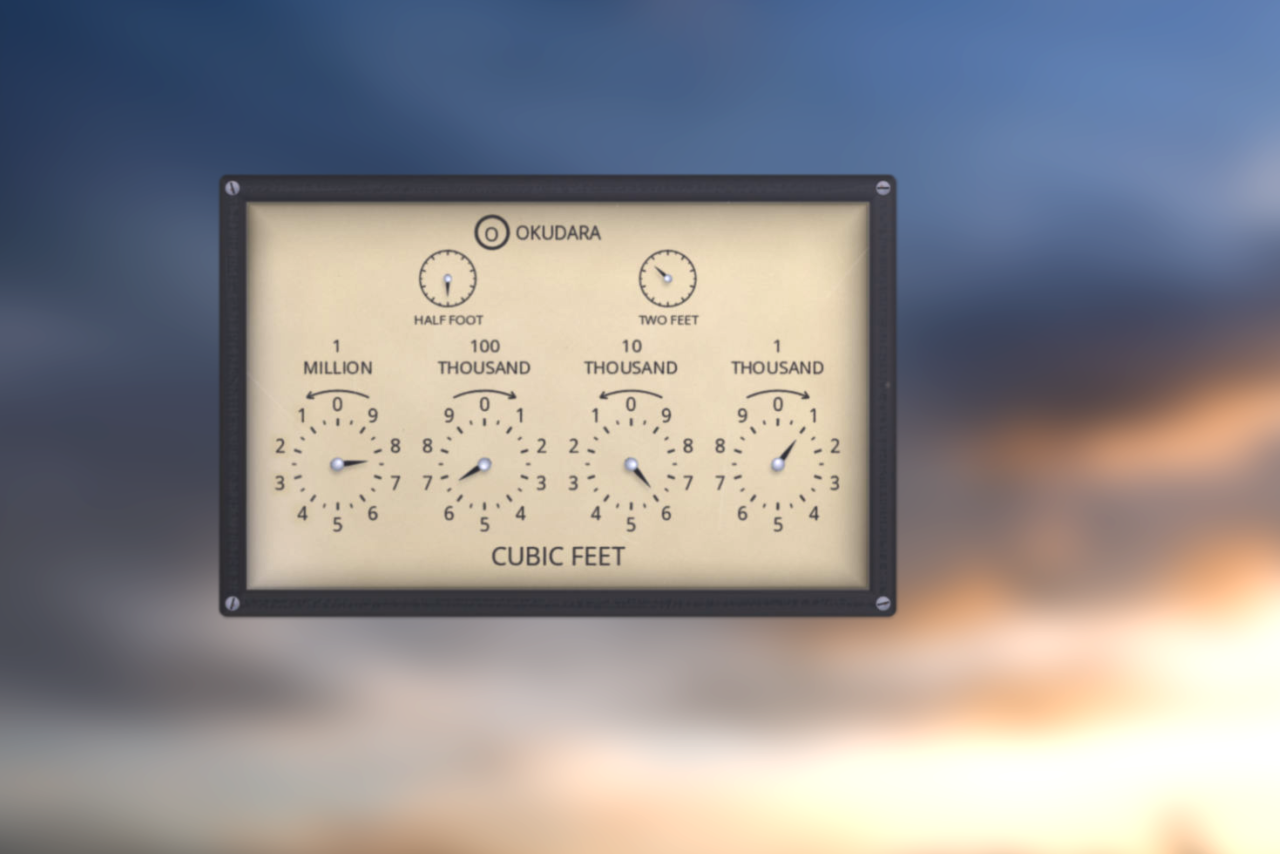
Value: 766100 ft³
